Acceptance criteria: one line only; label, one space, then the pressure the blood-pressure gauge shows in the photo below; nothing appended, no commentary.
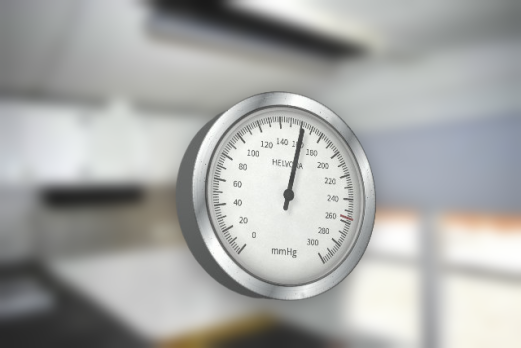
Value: 160 mmHg
